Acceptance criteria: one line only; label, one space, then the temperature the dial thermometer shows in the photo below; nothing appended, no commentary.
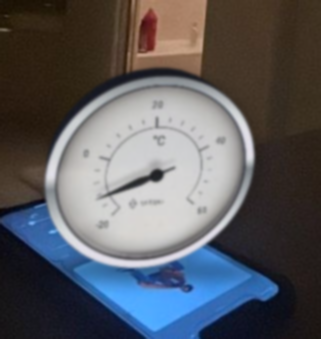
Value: -12 °C
